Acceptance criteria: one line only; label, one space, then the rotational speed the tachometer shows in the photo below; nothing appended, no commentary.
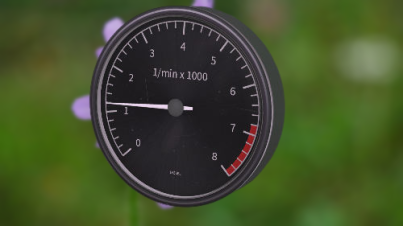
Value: 1200 rpm
